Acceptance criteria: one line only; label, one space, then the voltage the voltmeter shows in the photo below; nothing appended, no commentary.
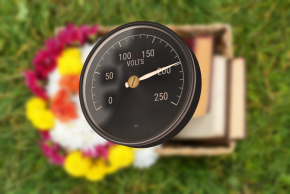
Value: 200 V
